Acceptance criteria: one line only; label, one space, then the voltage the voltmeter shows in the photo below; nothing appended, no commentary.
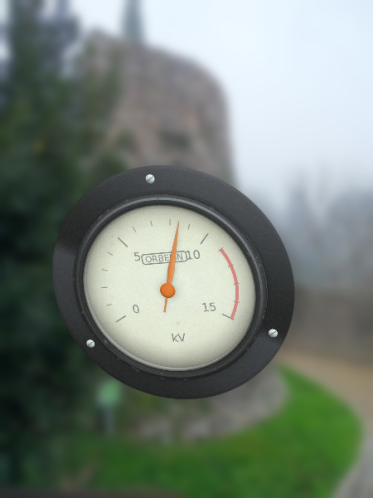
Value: 8.5 kV
